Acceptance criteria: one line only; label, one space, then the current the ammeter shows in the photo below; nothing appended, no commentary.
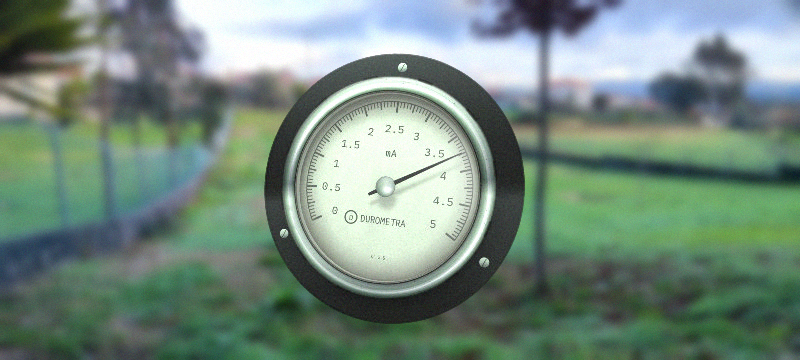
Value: 3.75 mA
